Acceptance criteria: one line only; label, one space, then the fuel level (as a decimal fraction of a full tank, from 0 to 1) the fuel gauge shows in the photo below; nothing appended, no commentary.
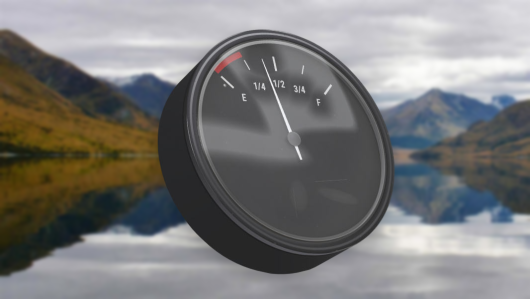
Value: 0.375
